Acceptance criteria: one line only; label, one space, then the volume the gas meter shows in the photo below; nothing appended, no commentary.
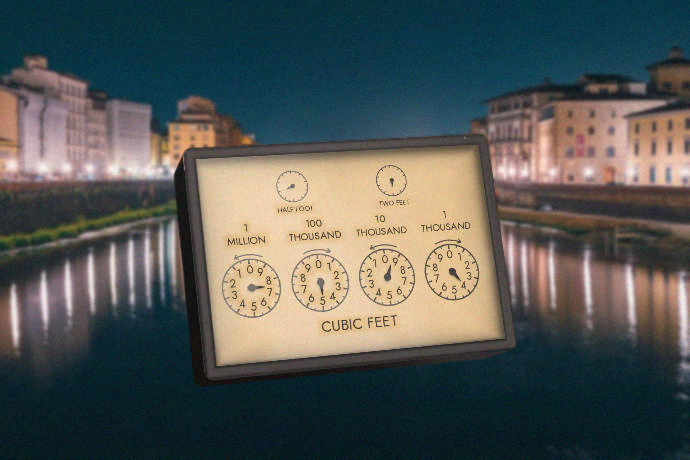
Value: 749400 ft³
